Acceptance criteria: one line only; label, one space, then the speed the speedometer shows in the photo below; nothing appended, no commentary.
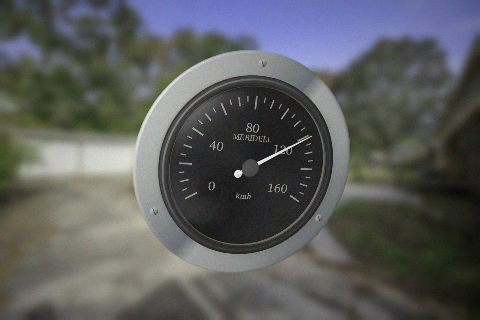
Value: 120 km/h
